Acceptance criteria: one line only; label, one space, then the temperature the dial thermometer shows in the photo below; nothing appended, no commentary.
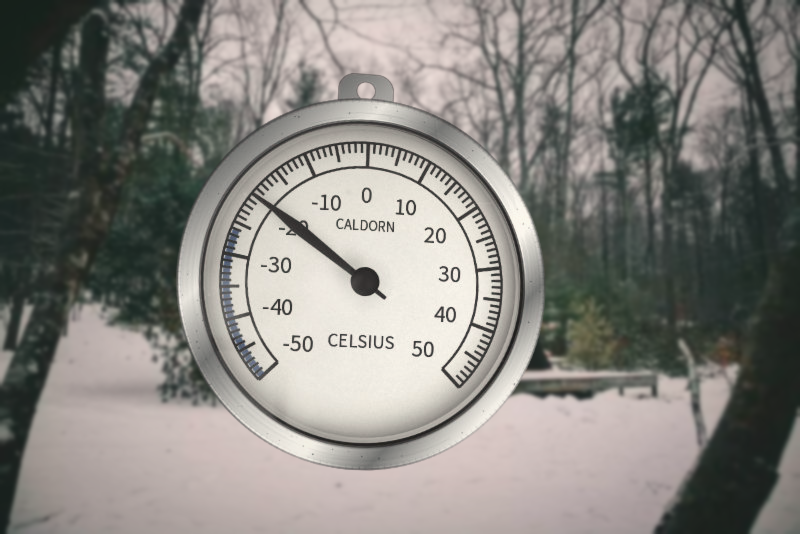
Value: -20 °C
